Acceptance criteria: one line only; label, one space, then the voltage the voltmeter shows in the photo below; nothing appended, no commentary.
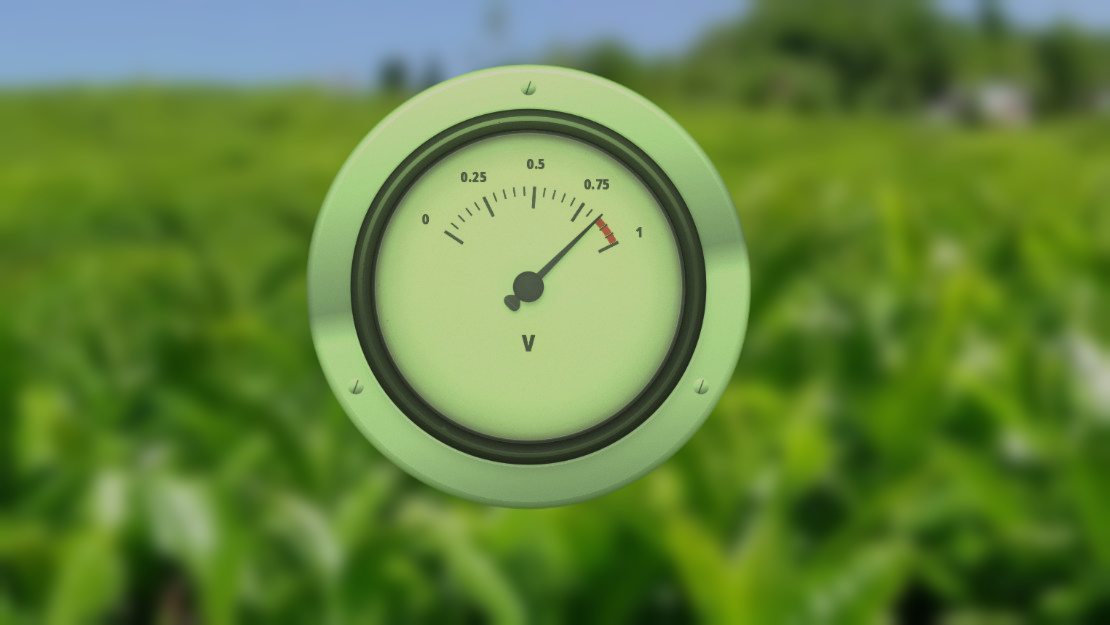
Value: 0.85 V
